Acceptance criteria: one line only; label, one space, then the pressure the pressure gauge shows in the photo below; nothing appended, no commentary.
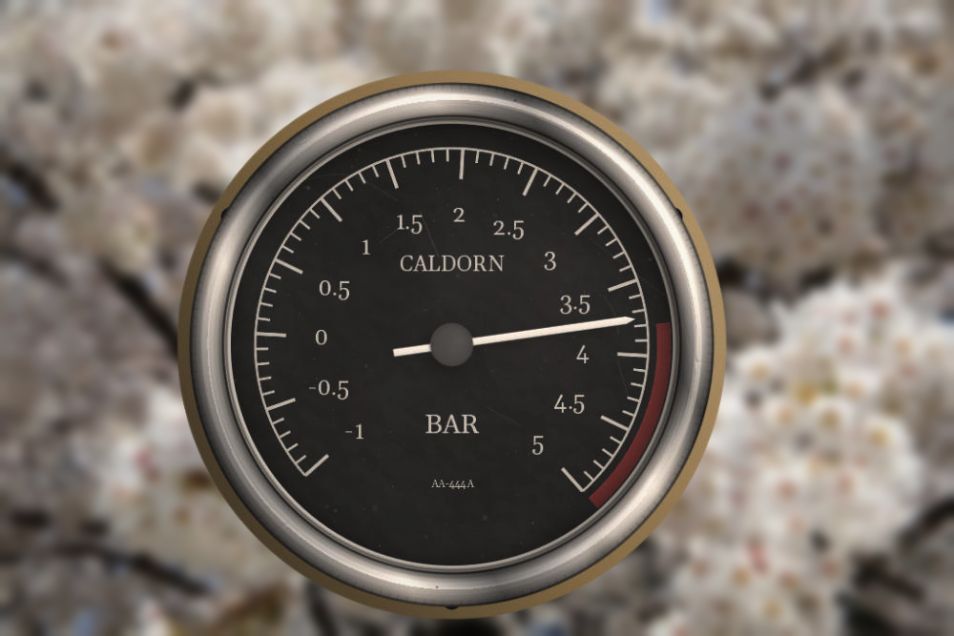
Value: 3.75 bar
